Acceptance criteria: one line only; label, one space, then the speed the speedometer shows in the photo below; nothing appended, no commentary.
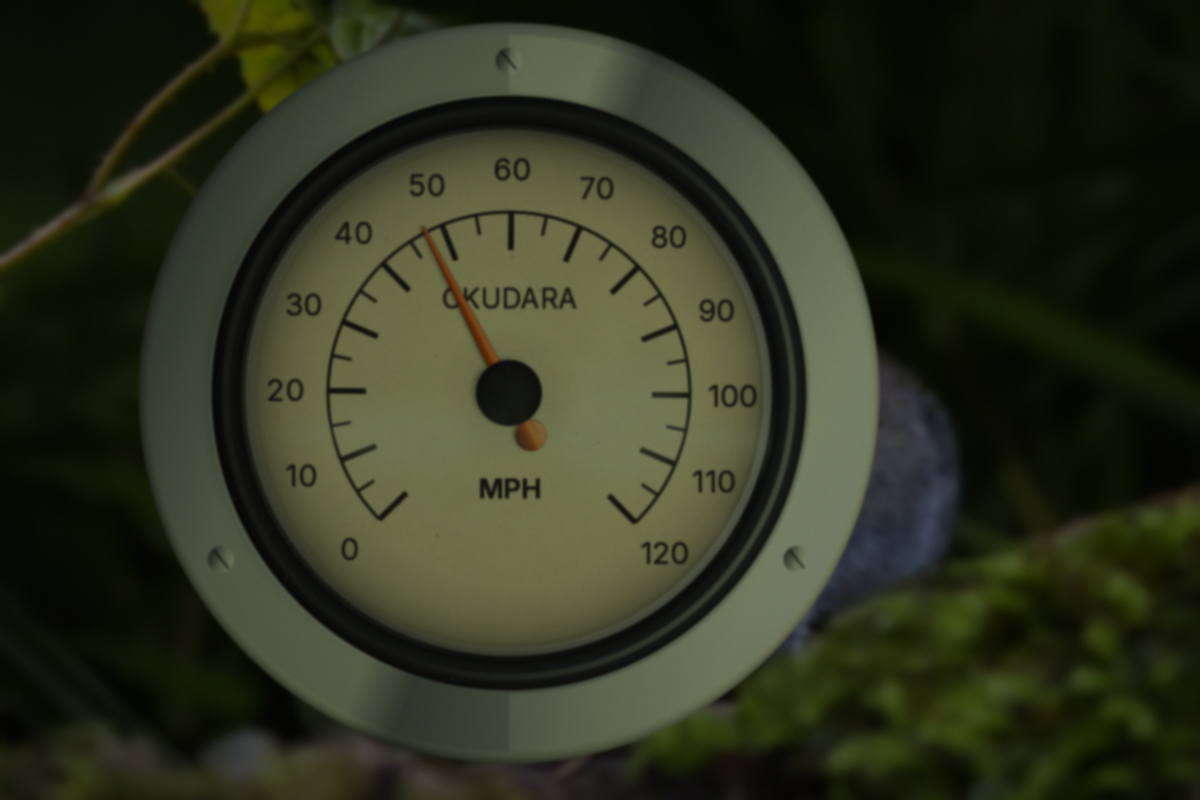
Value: 47.5 mph
